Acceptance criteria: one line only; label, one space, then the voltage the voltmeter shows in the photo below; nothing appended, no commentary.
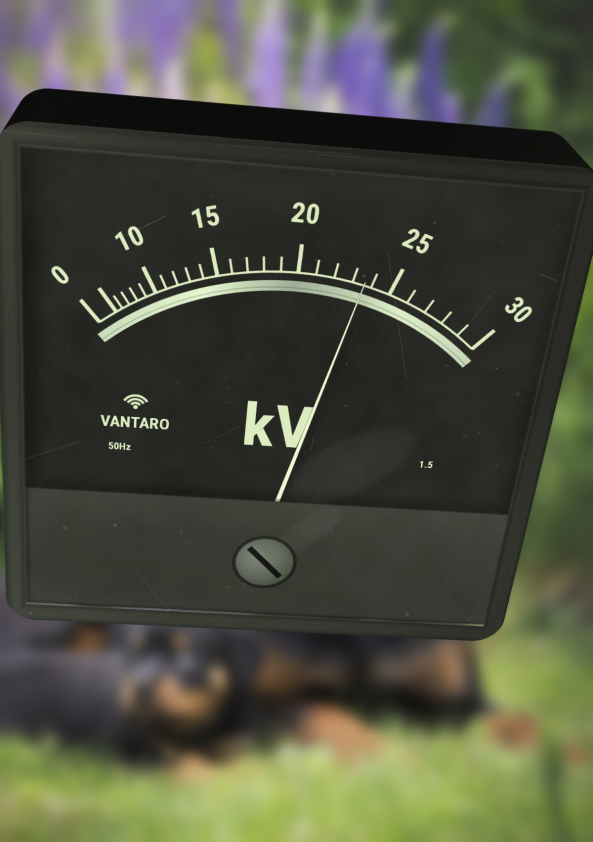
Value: 23.5 kV
